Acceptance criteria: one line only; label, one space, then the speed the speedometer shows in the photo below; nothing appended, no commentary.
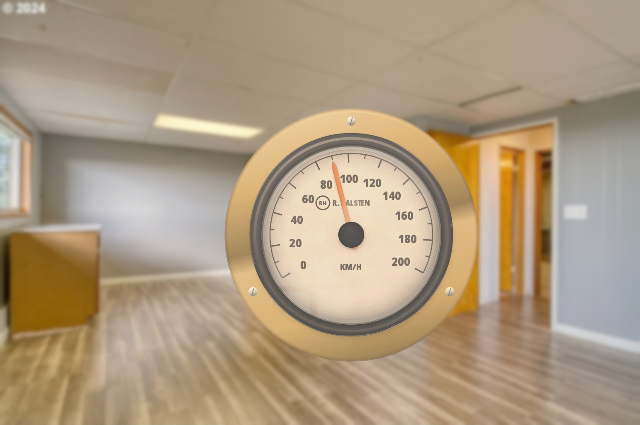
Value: 90 km/h
